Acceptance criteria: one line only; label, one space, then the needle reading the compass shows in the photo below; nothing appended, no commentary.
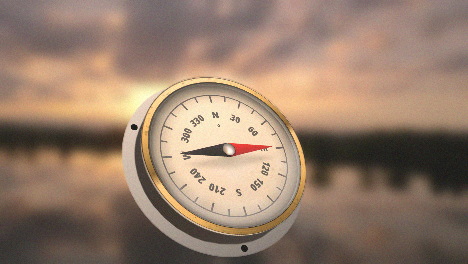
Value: 90 °
